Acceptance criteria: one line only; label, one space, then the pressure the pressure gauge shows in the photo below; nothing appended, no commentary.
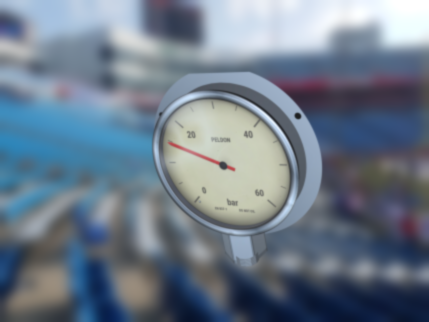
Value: 15 bar
